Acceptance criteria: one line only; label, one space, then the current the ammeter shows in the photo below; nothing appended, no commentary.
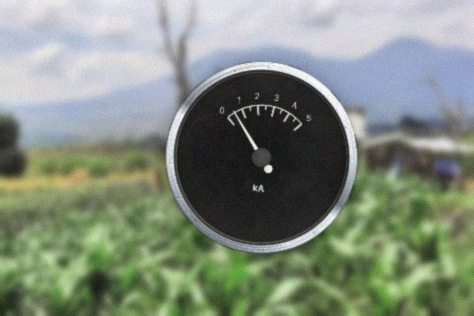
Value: 0.5 kA
